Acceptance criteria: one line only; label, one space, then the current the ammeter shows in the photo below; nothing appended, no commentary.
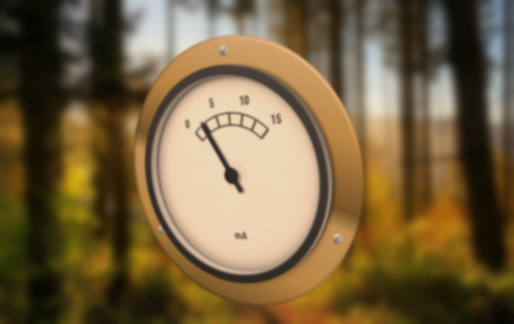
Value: 2.5 mA
